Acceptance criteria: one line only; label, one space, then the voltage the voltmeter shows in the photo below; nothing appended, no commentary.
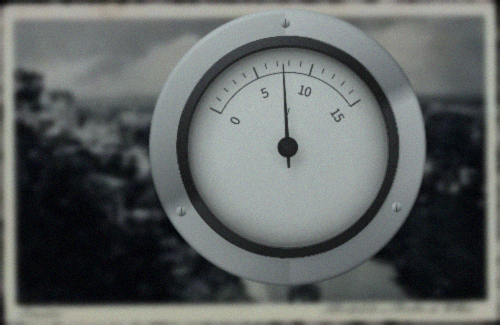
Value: 7.5 V
